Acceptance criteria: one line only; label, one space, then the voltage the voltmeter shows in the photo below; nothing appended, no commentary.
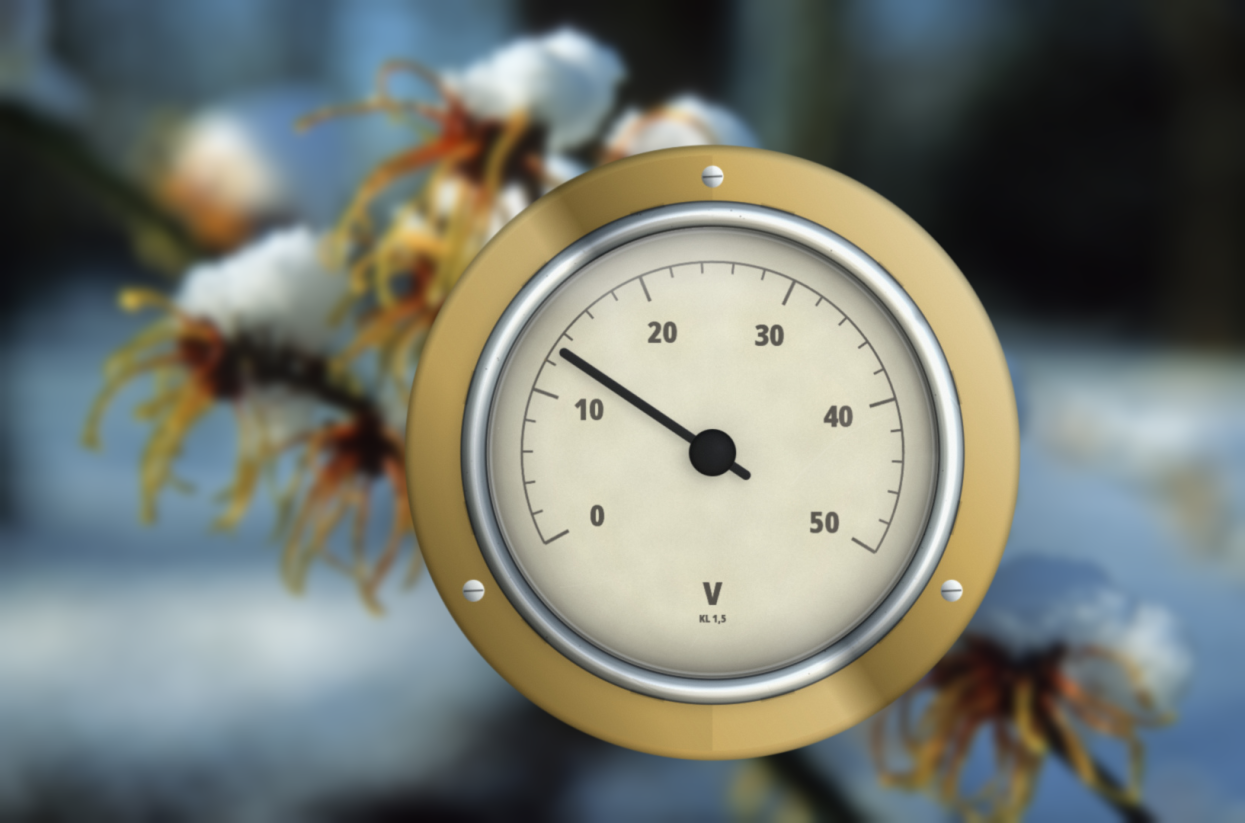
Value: 13 V
